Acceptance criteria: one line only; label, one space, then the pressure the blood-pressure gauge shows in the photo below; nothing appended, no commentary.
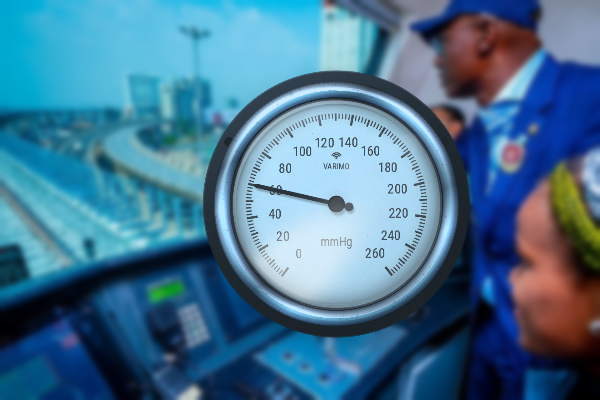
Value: 60 mmHg
